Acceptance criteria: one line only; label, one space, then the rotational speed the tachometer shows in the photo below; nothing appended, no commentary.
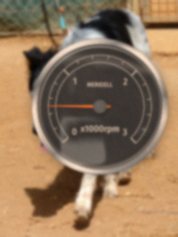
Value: 500 rpm
